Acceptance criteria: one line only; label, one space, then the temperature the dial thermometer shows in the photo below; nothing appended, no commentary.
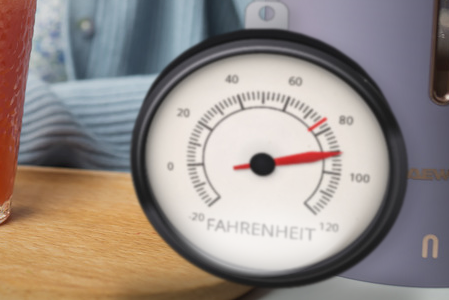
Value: 90 °F
